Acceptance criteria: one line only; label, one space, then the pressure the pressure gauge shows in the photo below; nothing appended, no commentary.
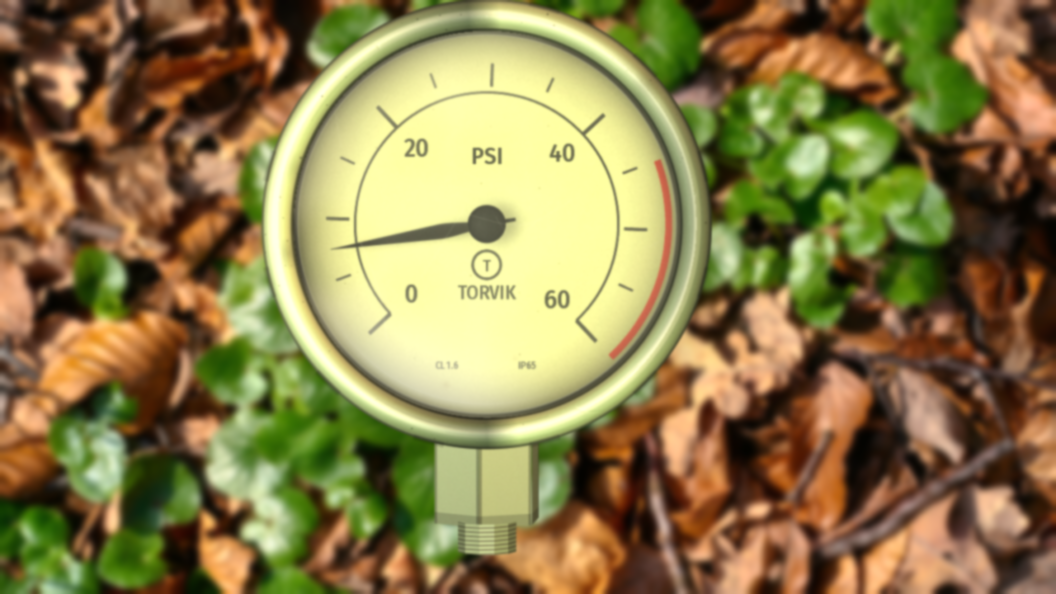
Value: 7.5 psi
